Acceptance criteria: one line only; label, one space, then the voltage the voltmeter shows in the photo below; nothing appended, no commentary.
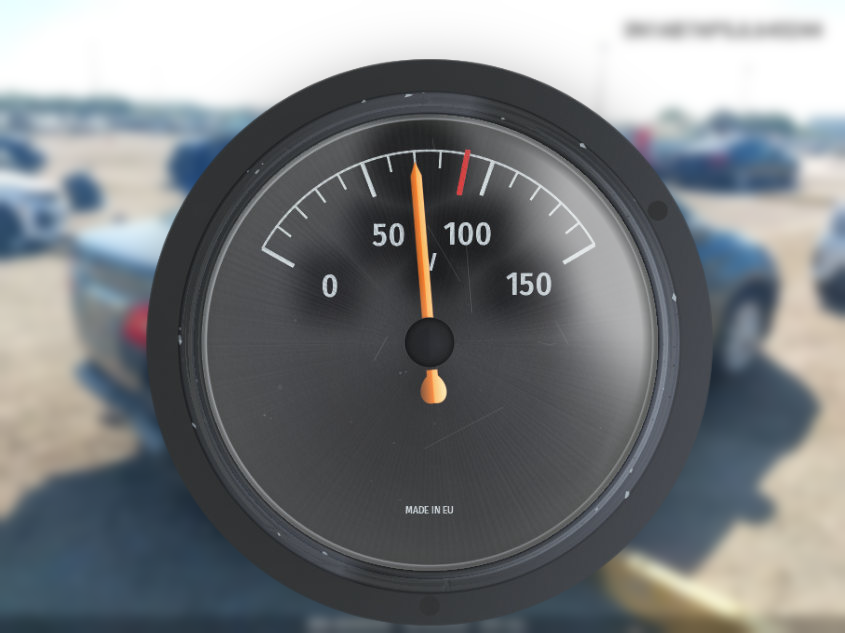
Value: 70 V
